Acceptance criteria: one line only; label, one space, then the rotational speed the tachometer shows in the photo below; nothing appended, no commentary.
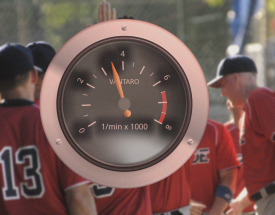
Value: 3500 rpm
